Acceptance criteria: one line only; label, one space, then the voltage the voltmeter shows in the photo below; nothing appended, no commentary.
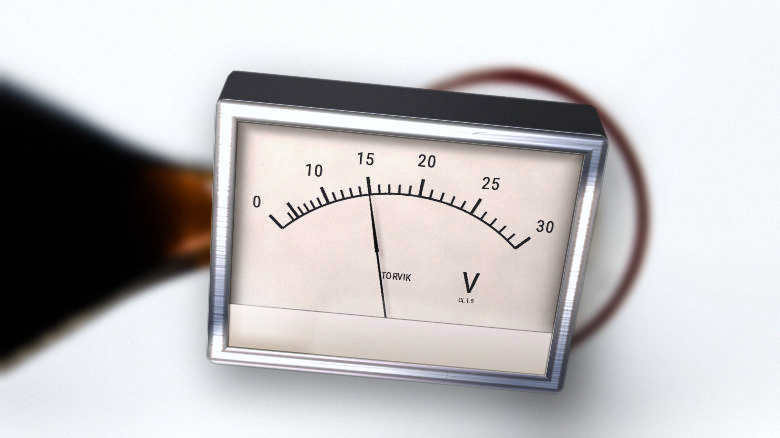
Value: 15 V
